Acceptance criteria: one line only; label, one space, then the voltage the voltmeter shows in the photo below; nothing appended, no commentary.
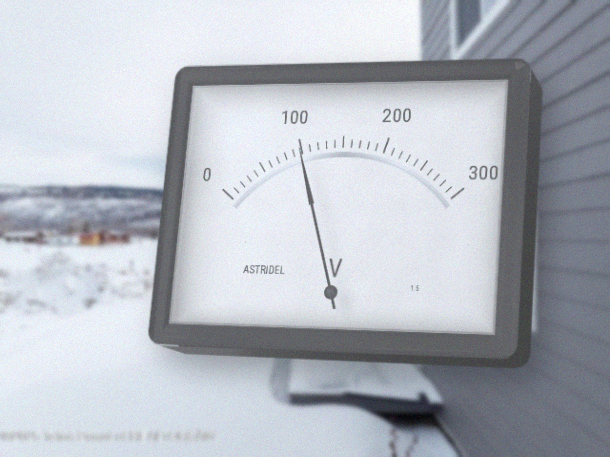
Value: 100 V
